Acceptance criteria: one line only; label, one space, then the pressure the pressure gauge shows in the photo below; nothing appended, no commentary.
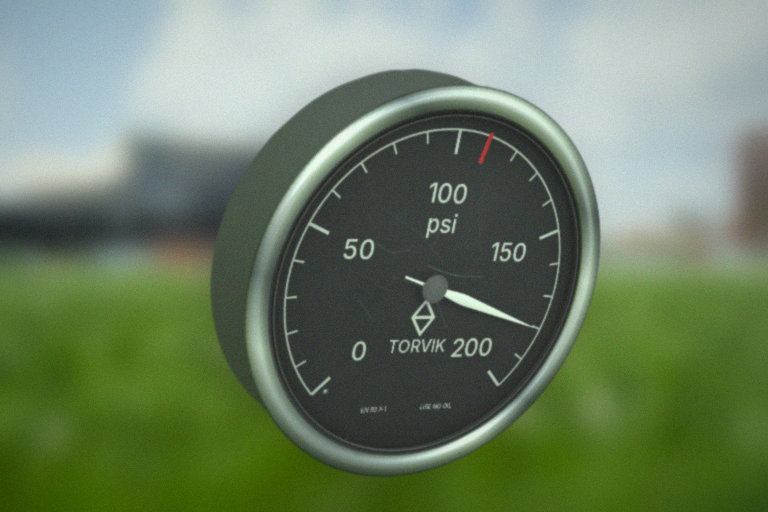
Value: 180 psi
